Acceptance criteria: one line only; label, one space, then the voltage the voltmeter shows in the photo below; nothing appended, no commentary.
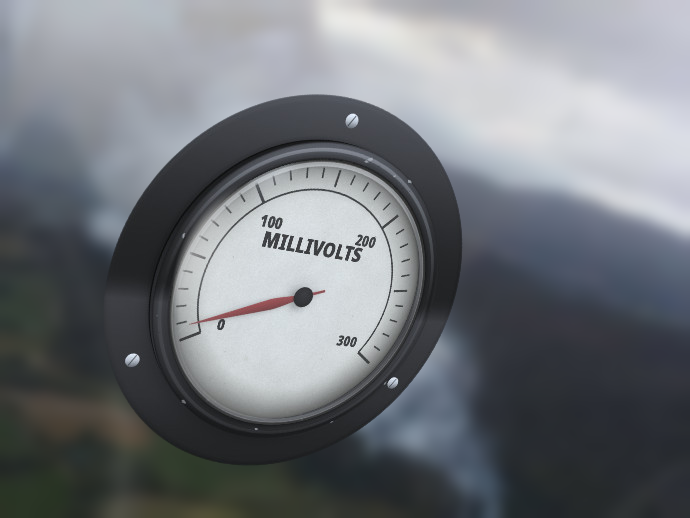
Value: 10 mV
